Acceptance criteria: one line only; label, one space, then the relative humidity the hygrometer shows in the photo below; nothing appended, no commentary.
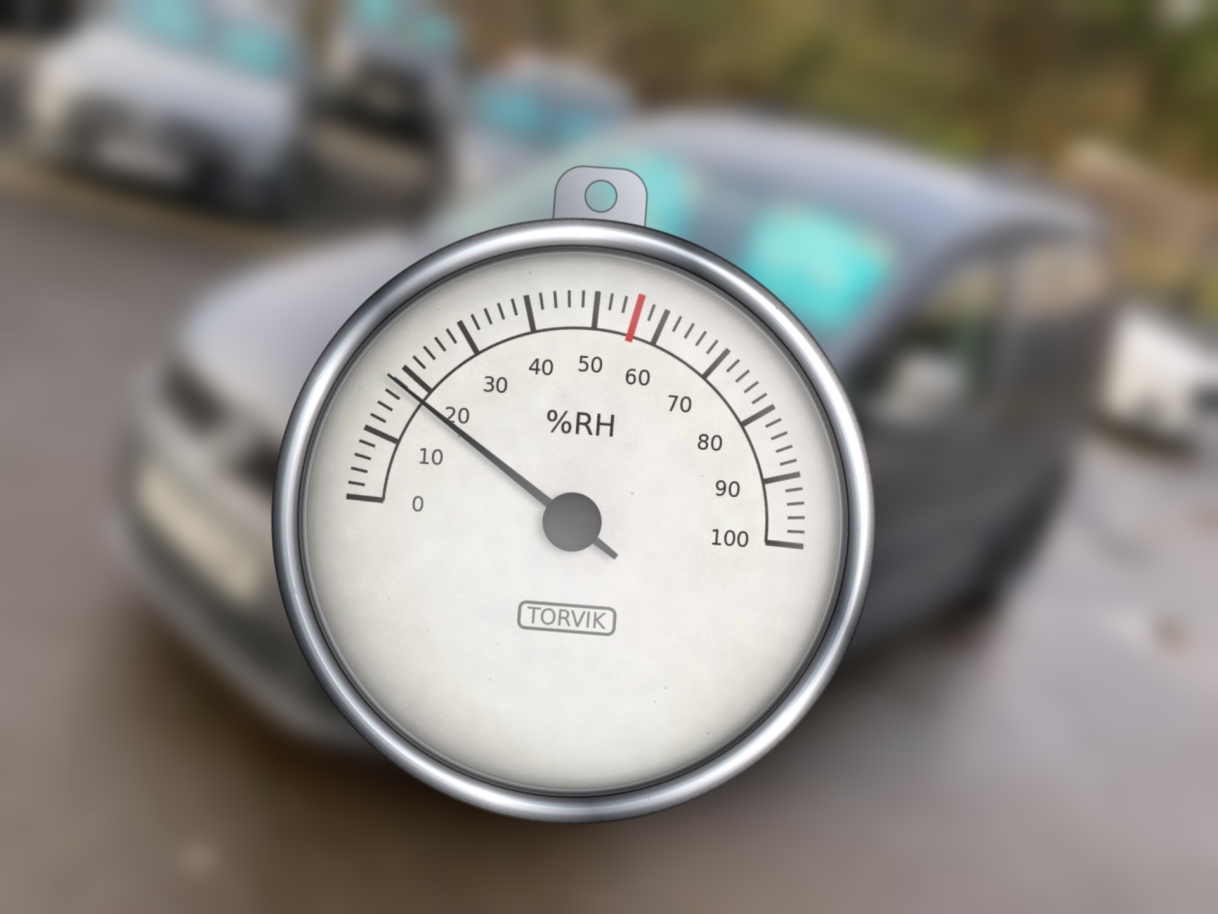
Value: 18 %
